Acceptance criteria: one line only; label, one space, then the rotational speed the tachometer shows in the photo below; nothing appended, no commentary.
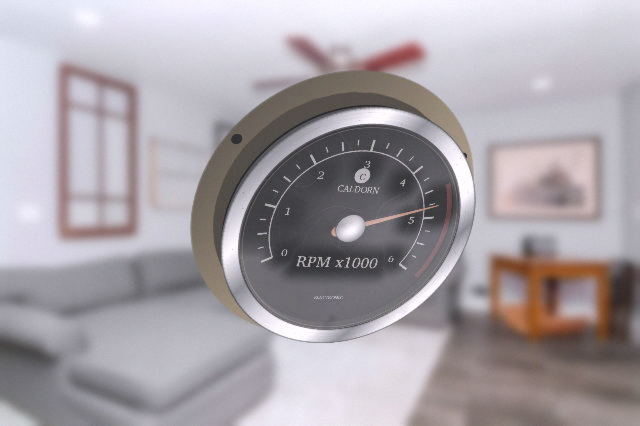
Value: 4750 rpm
